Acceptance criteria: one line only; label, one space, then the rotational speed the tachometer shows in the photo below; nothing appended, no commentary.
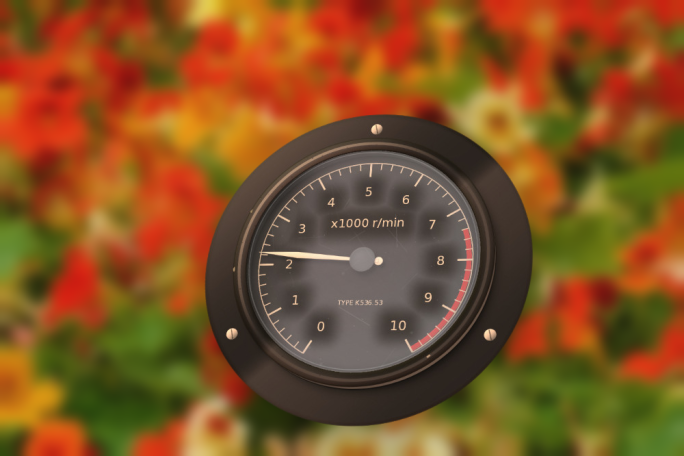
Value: 2200 rpm
